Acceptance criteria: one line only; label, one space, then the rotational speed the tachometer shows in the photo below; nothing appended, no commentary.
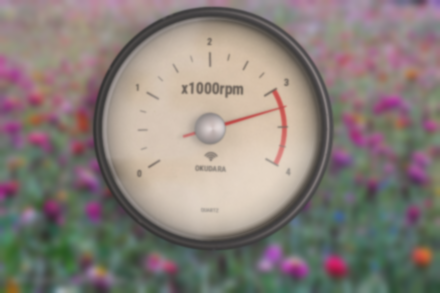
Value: 3250 rpm
